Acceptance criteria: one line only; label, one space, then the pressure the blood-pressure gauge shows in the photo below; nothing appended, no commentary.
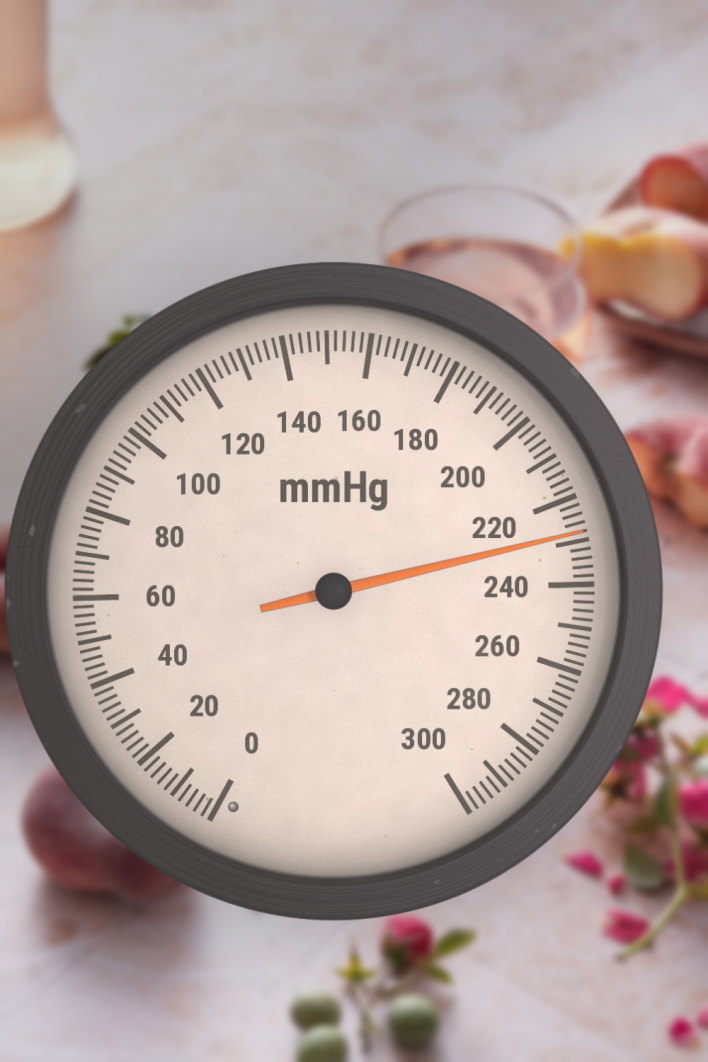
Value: 228 mmHg
